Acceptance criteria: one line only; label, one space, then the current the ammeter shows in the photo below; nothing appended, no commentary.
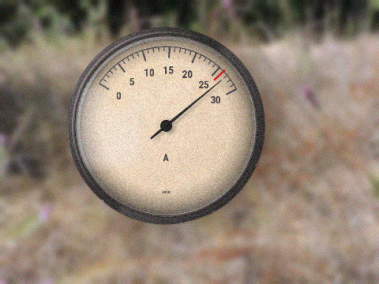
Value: 27 A
